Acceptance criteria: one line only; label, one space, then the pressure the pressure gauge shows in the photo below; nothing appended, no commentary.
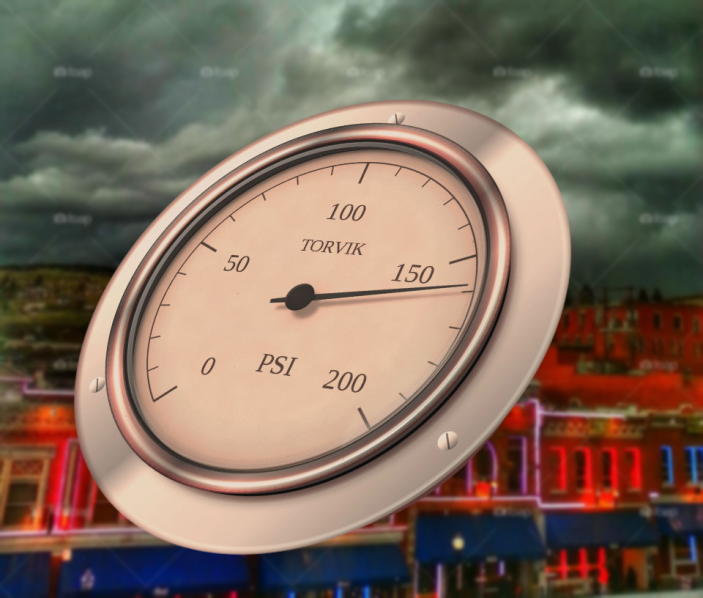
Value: 160 psi
